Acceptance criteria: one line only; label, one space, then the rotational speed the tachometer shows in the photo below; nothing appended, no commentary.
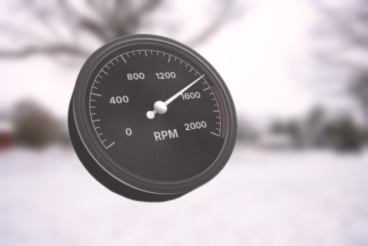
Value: 1500 rpm
